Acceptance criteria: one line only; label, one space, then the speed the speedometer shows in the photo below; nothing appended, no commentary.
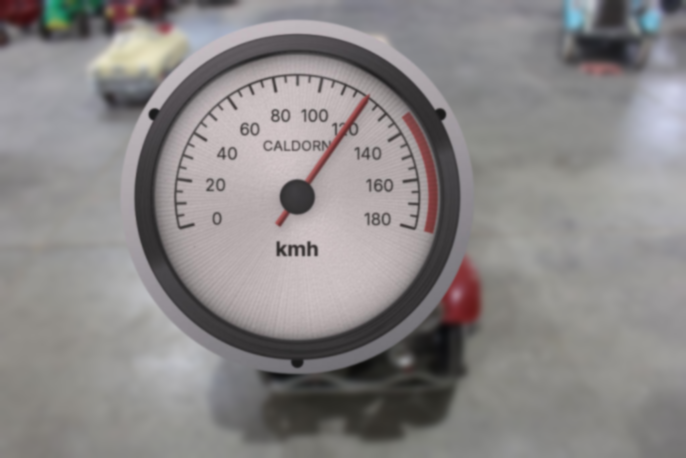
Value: 120 km/h
